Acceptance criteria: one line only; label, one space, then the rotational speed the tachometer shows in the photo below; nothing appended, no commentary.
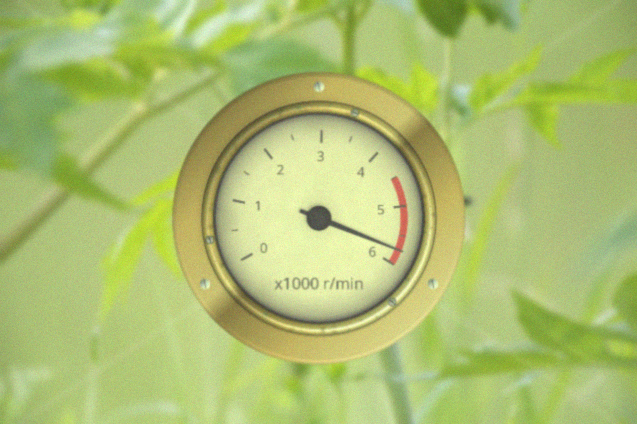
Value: 5750 rpm
